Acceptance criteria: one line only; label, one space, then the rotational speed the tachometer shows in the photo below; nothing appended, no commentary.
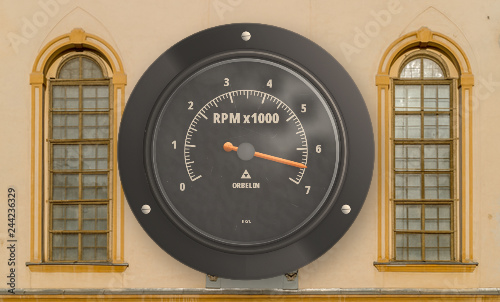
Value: 6500 rpm
